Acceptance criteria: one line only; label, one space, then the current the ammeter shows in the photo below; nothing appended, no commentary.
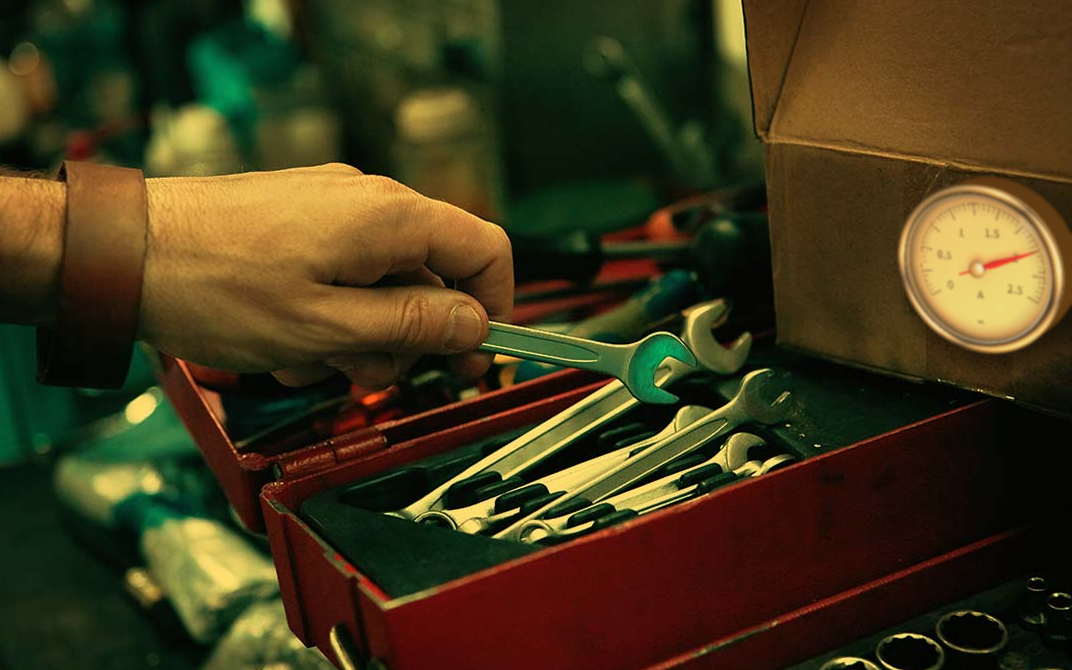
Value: 2 A
